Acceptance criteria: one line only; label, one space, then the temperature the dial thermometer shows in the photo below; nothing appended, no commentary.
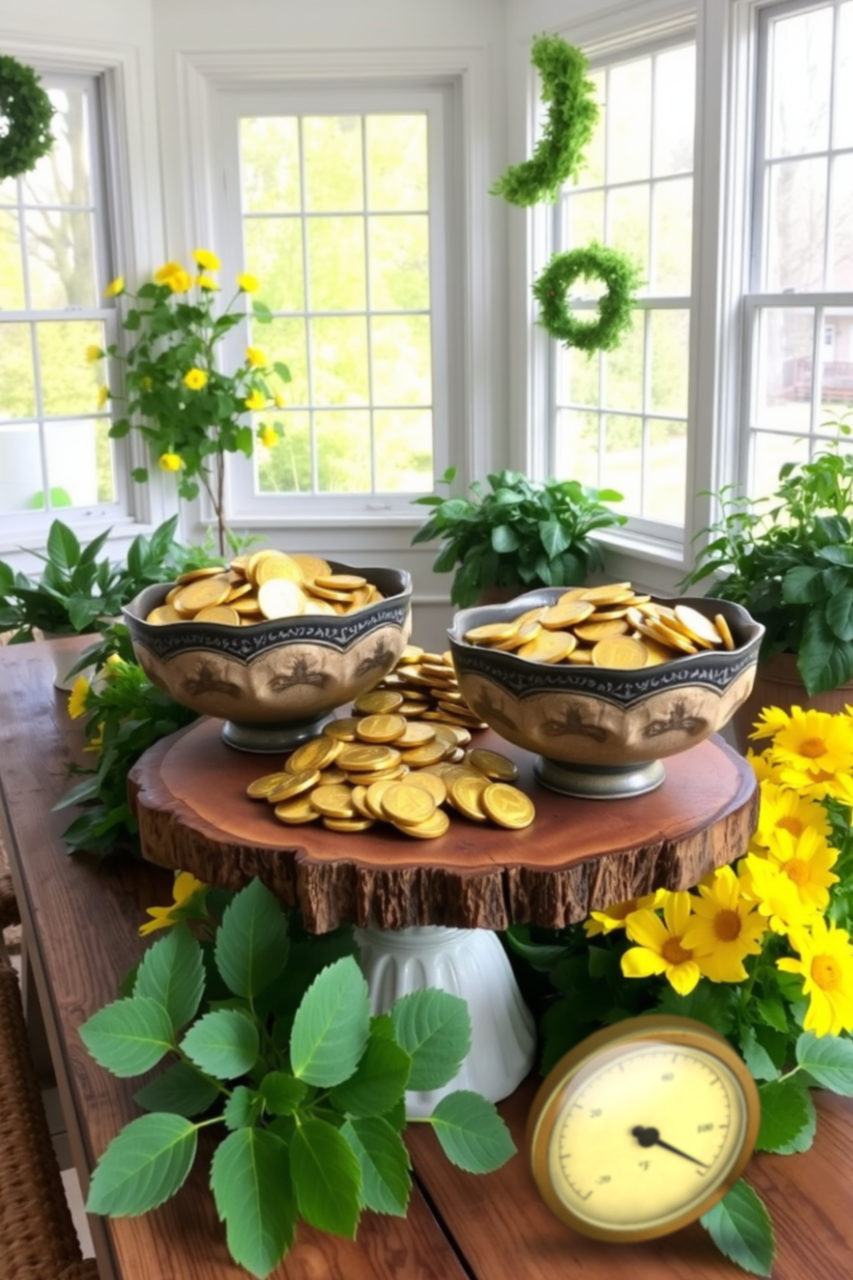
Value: 116 °F
